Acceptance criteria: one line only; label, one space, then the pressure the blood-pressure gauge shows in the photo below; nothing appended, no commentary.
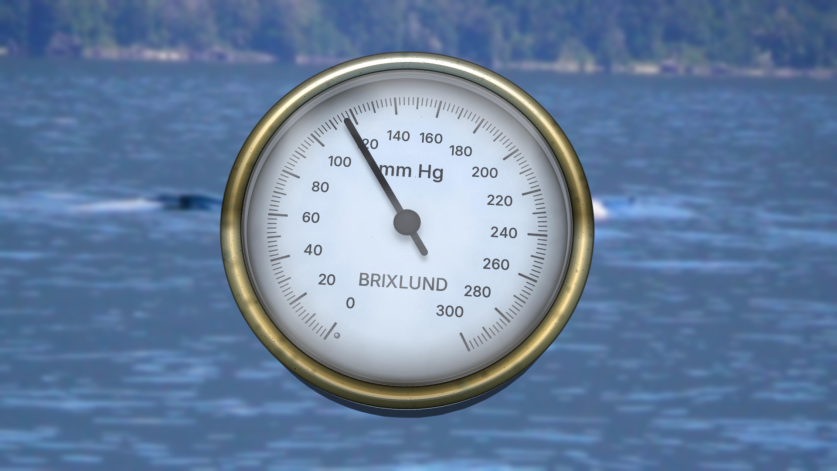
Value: 116 mmHg
